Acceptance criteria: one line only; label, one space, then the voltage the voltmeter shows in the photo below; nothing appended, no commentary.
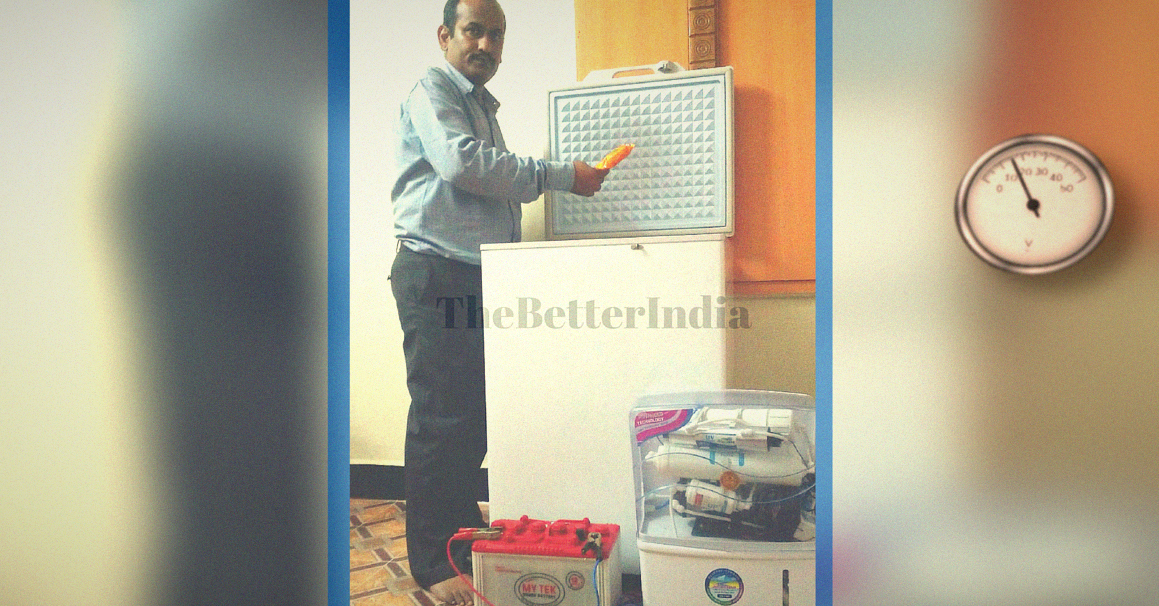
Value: 15 V
